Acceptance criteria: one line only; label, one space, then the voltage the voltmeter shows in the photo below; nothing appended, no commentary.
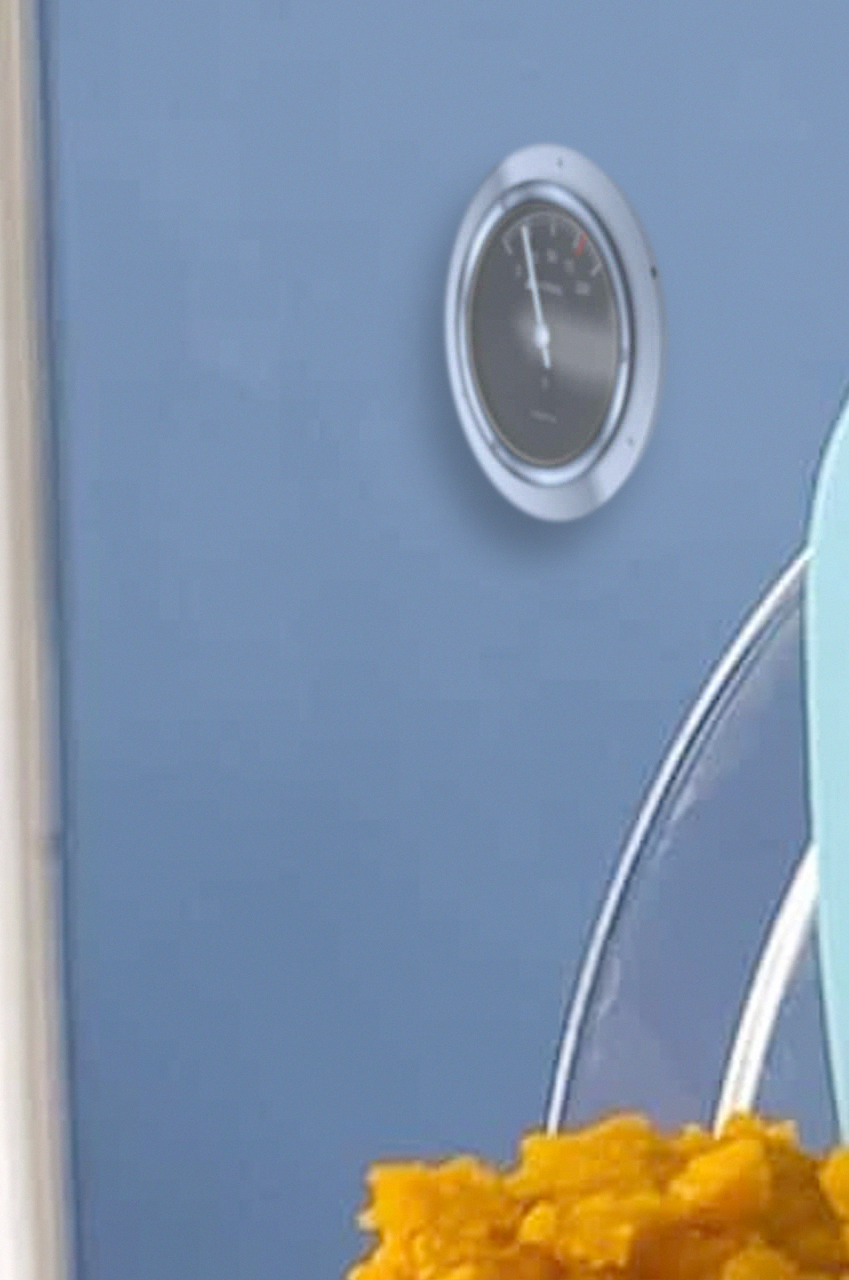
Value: 25 V
